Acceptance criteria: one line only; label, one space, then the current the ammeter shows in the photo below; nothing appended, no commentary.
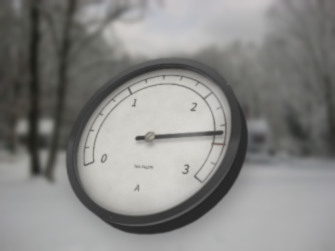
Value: 2.5 A
